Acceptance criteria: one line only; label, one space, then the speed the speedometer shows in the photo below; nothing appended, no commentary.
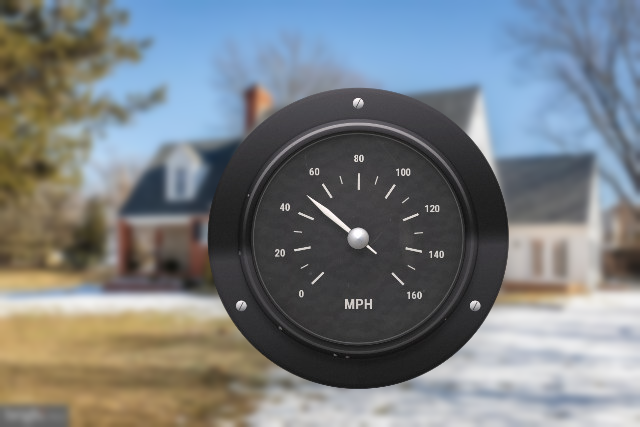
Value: 50 mph
